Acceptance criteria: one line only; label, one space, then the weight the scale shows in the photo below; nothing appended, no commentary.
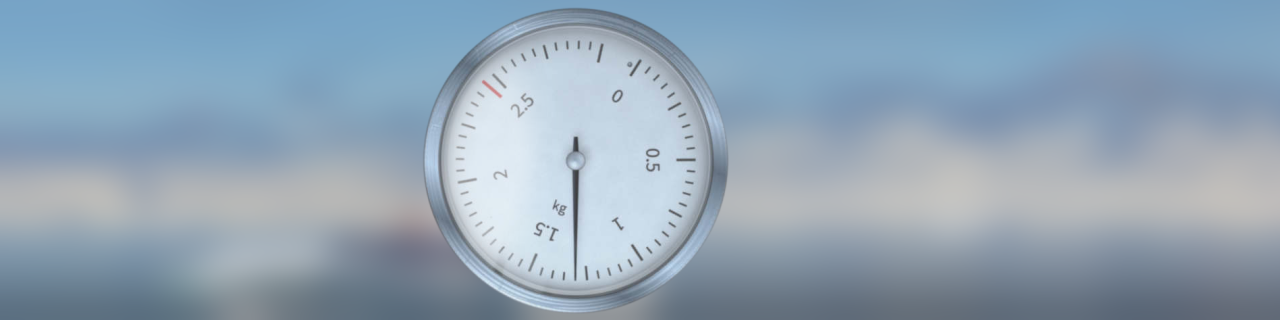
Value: 1.3 kg
